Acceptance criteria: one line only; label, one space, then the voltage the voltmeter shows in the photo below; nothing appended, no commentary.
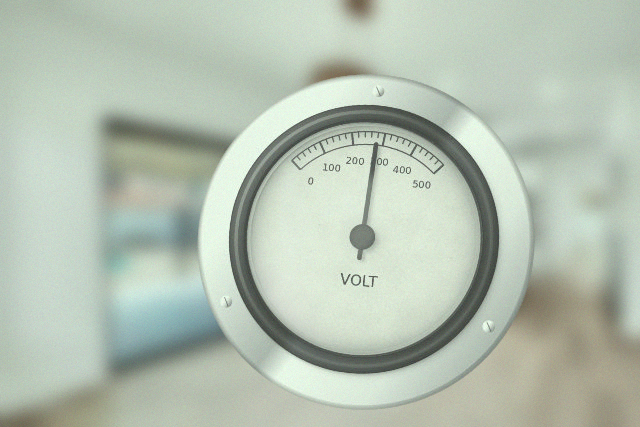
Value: 280 V
